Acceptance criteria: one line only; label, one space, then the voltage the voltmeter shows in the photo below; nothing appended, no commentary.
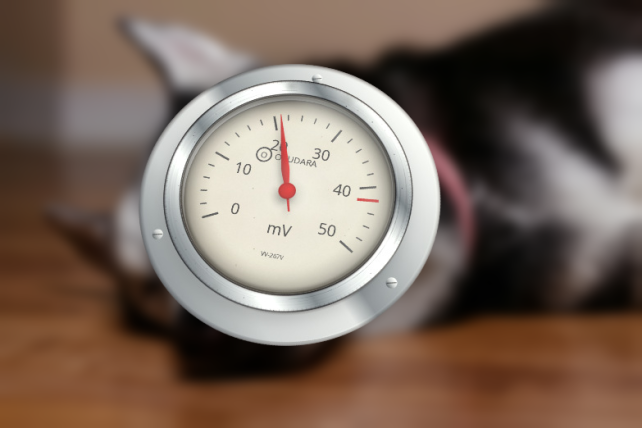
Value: 21 mV
